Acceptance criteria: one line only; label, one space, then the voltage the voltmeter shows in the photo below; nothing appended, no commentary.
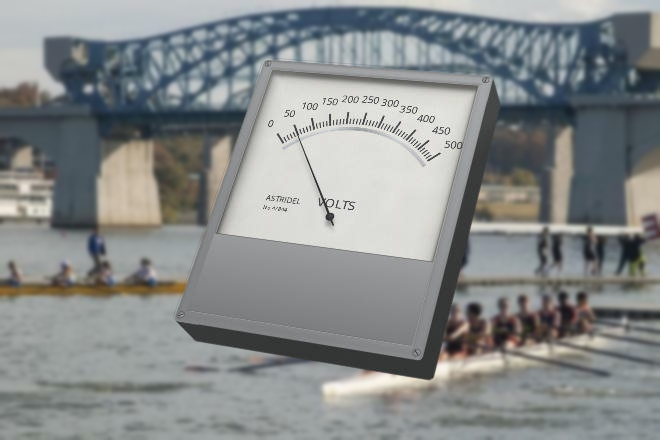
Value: 50 V
